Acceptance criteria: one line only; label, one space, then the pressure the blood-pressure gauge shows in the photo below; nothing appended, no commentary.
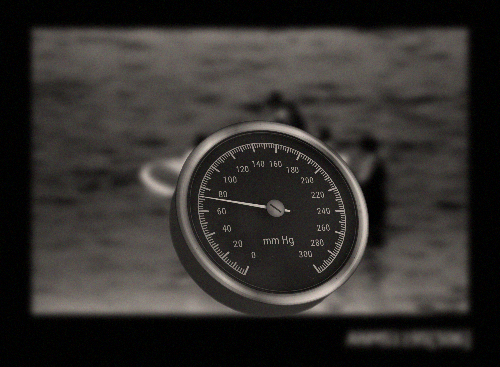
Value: 70 mmHg
